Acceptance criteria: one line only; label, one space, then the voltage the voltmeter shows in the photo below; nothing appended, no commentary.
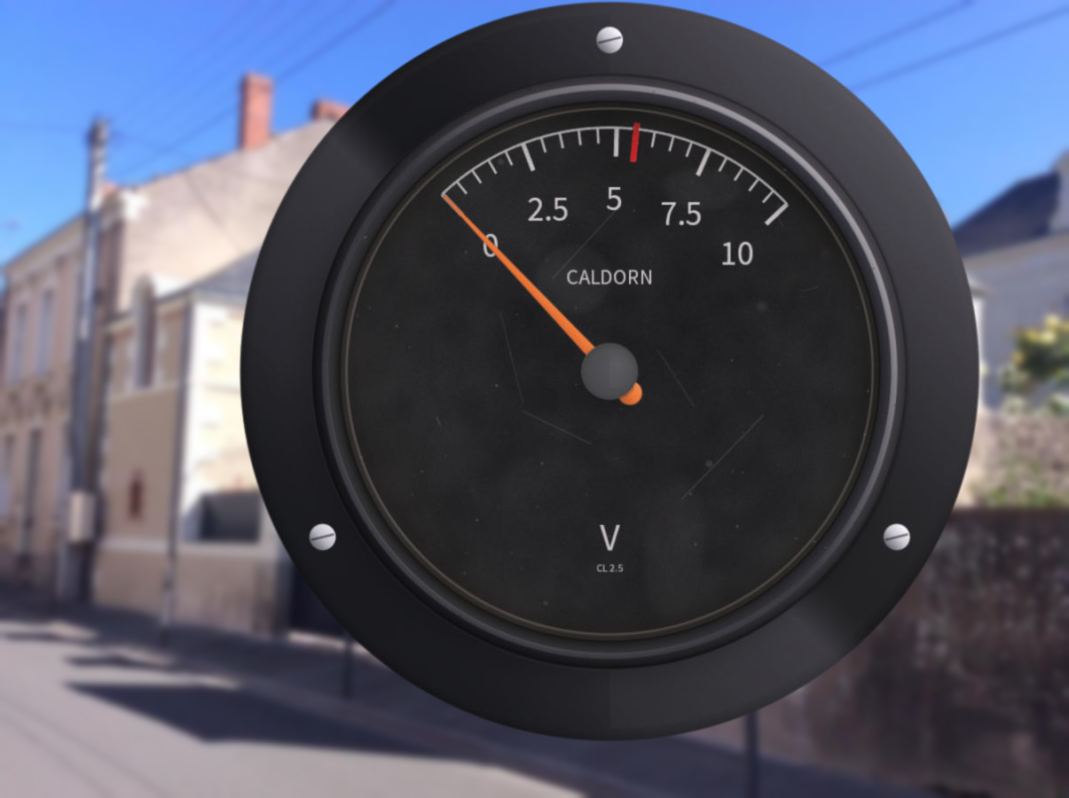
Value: 0 V
